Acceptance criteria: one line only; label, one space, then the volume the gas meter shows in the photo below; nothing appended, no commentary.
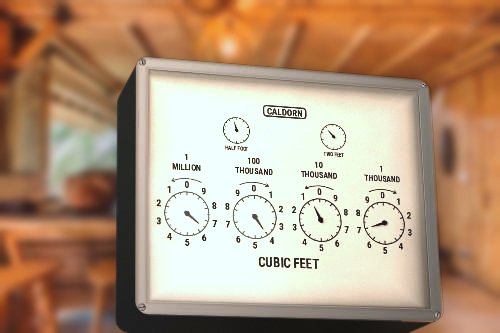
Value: 640700 ft³
